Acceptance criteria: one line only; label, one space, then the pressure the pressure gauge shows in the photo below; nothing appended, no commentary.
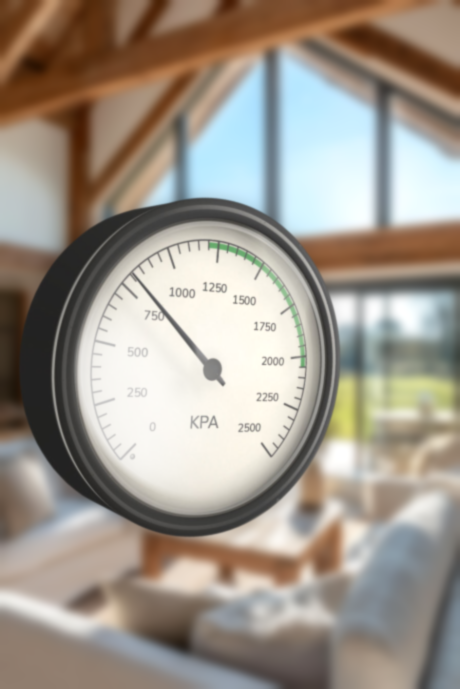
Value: 800 kPa
